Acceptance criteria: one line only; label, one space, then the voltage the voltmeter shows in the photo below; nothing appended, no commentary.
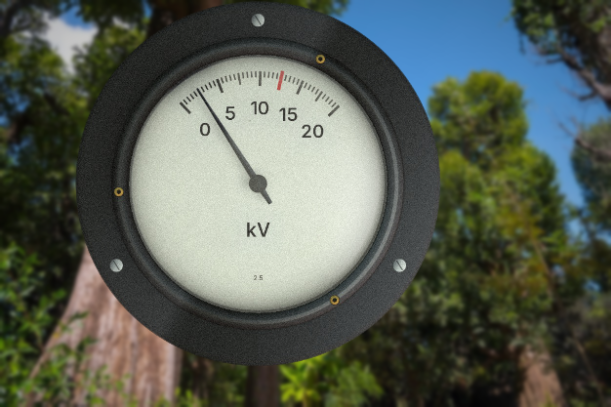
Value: 2.5 kV
